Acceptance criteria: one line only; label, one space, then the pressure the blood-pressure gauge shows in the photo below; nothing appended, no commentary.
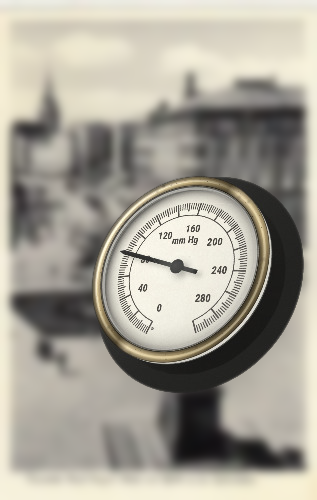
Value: 80 mmHg
